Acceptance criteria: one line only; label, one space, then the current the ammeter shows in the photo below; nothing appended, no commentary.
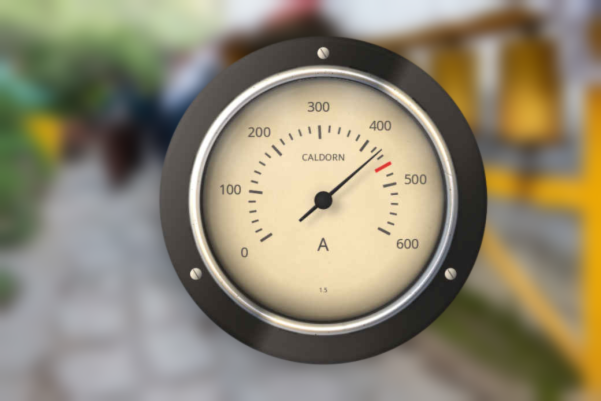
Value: 430 A
